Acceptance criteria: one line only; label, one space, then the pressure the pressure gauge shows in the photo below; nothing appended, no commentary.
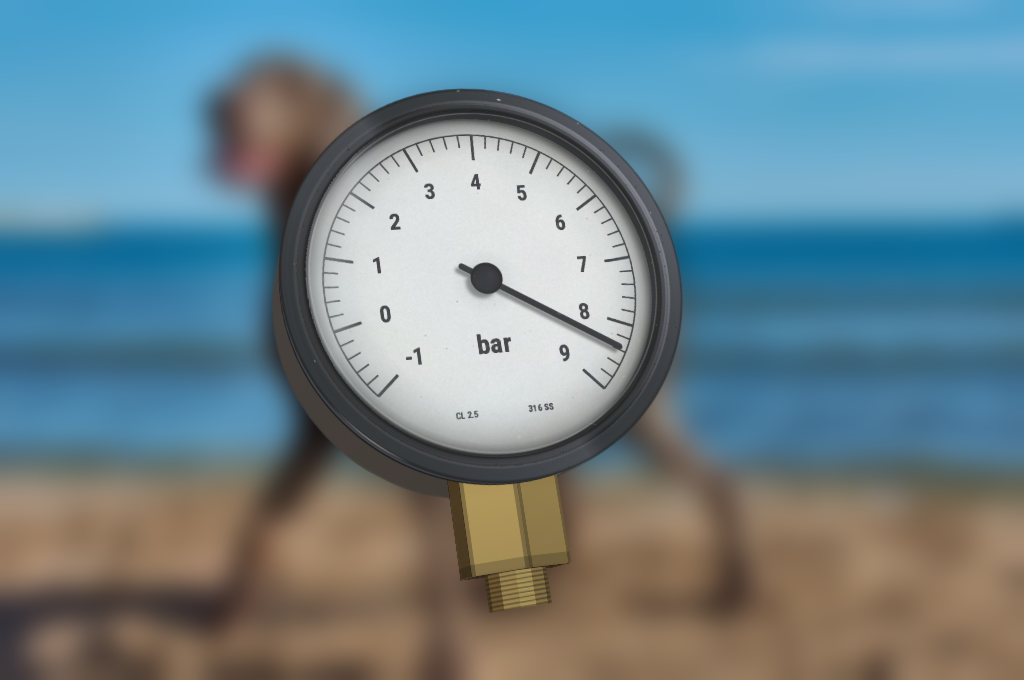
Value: 8.4 bar
